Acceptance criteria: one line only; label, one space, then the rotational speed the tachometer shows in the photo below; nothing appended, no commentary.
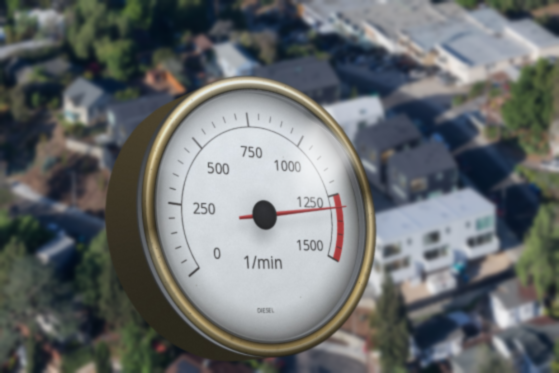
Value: 1300 rpm
